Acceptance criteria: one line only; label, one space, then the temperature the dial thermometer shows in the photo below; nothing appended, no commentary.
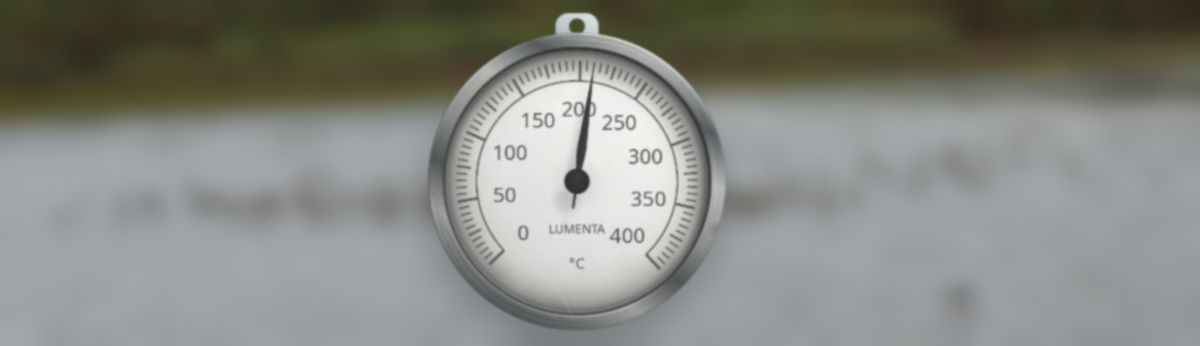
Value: 210 °C
